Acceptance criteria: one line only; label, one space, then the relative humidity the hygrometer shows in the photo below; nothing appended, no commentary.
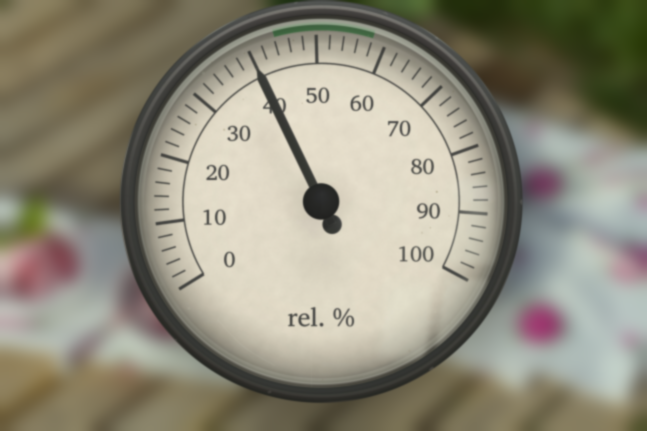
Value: 40 %
